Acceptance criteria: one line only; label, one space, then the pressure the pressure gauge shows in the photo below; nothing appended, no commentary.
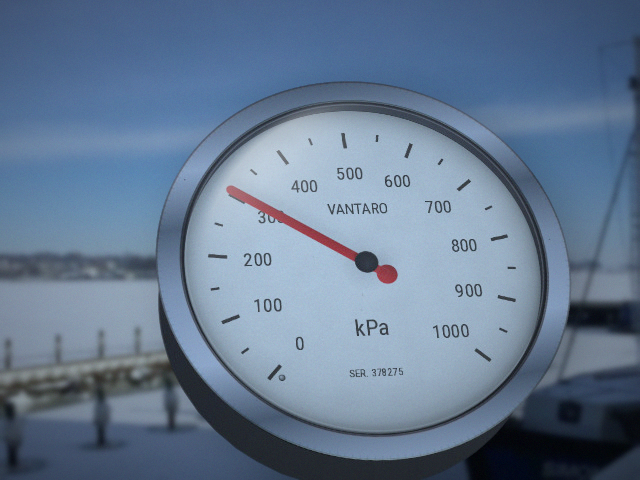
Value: 300 kPa
